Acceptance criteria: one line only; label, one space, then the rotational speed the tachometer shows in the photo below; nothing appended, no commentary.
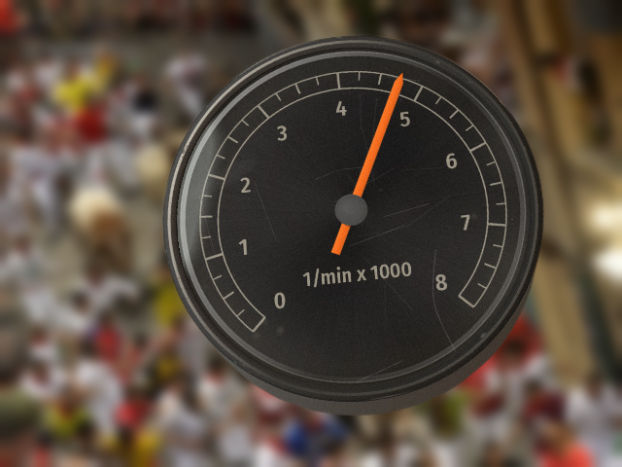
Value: 4750 rpm
